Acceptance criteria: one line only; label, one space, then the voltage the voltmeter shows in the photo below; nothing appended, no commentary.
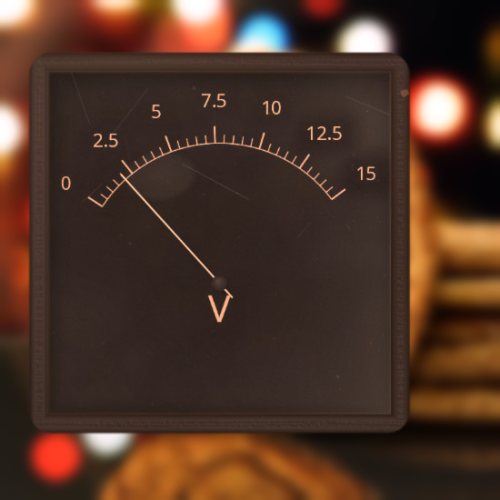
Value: 2 V
